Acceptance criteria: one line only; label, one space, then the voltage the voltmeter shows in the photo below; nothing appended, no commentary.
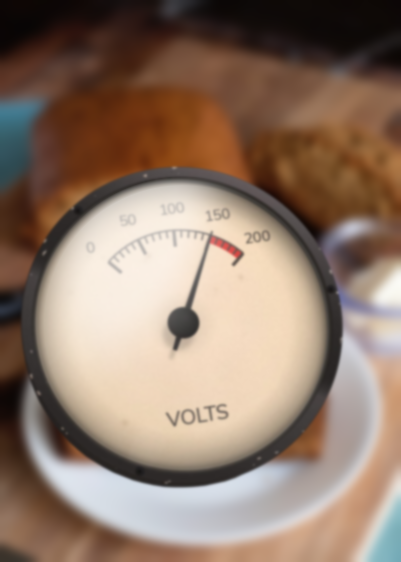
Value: 150 V
